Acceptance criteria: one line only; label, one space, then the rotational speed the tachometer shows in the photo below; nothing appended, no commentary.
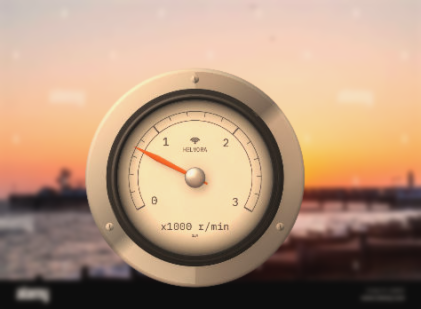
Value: 700 rpm
